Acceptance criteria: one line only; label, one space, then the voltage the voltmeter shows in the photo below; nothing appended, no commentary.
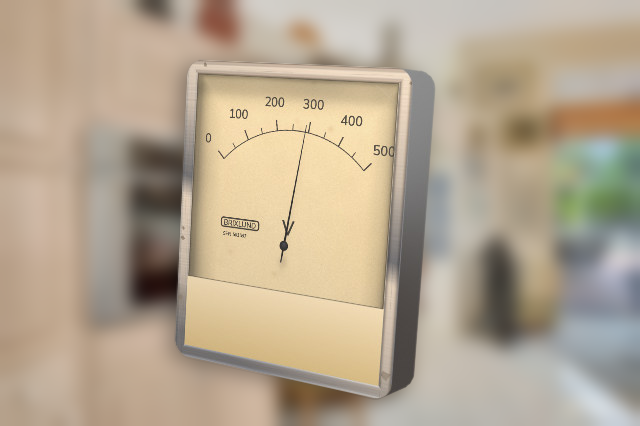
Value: 300 V
